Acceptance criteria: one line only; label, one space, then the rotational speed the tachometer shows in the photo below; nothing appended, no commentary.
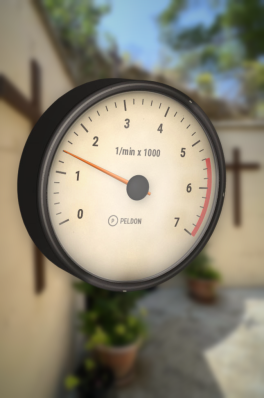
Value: 1400 rpm
